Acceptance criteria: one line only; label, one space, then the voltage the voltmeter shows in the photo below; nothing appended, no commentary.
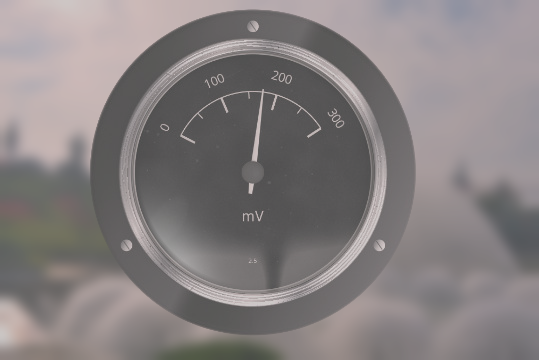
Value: 175 mV
